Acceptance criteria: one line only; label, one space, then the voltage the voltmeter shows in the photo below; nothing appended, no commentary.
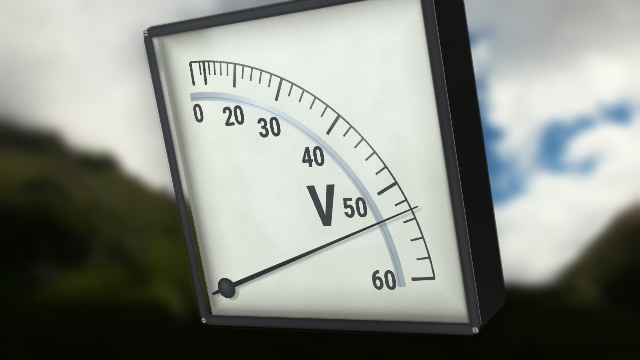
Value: 53 V
